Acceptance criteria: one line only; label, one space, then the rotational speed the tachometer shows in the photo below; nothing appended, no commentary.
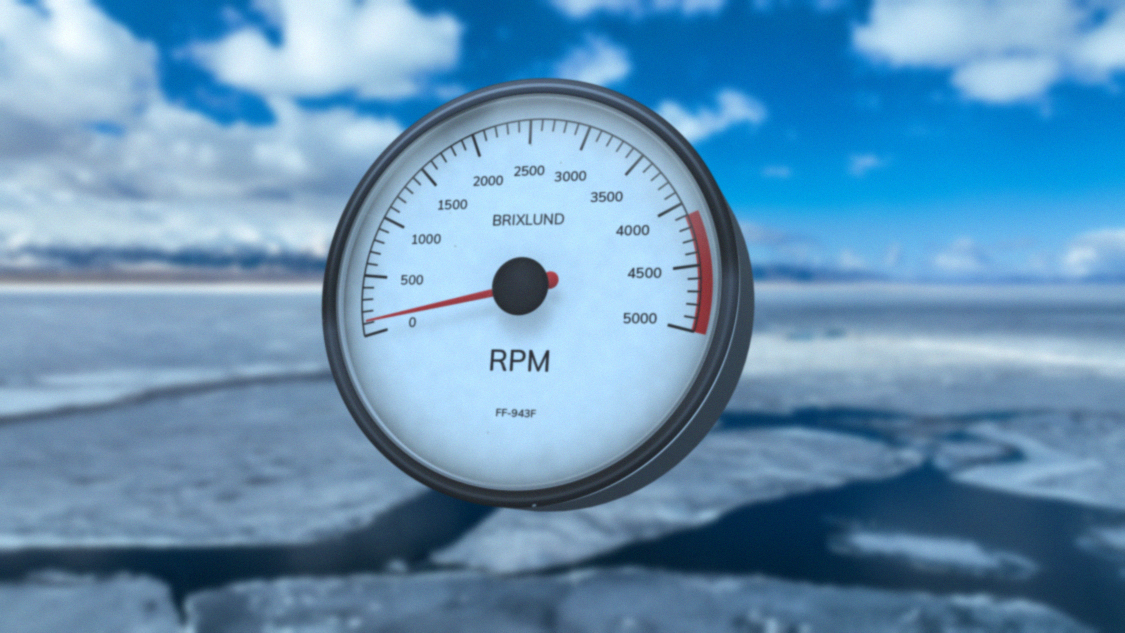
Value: 100 rpm
